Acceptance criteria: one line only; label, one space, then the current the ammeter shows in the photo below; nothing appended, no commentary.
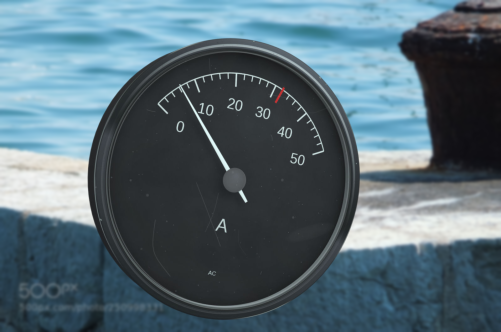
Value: 6 A
